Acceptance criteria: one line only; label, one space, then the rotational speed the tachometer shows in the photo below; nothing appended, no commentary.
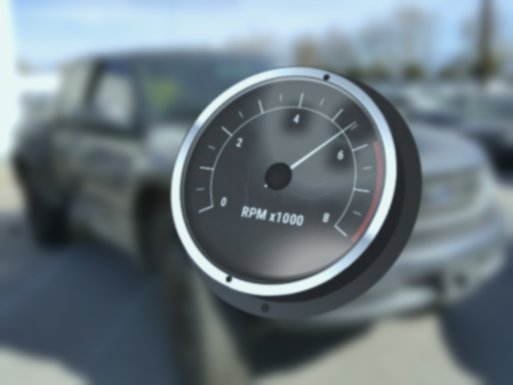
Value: 5500 rpm
